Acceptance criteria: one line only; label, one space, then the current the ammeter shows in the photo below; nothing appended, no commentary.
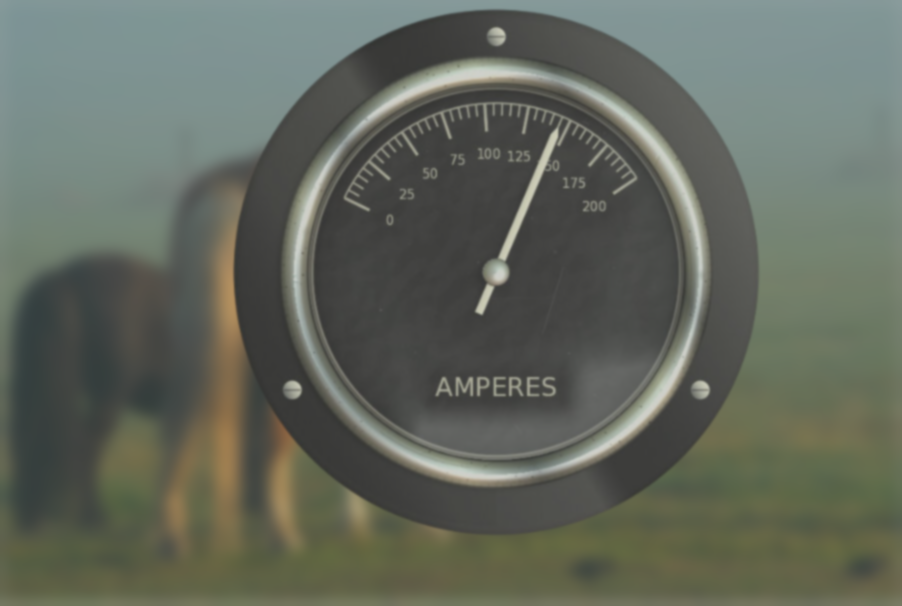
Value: 145 A
